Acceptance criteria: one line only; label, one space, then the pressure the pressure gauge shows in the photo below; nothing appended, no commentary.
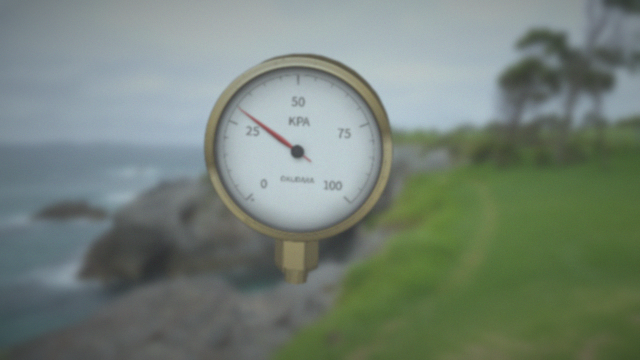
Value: 30 kPa
